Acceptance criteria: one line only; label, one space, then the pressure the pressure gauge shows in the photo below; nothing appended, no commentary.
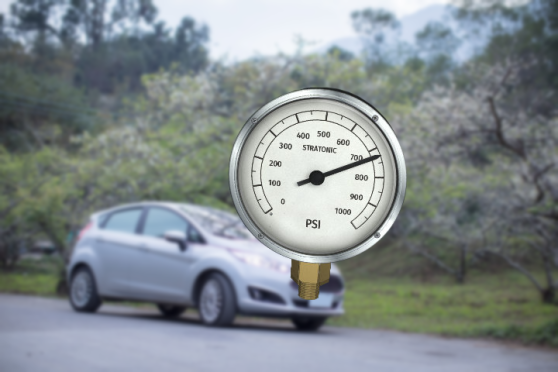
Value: 725 psi
